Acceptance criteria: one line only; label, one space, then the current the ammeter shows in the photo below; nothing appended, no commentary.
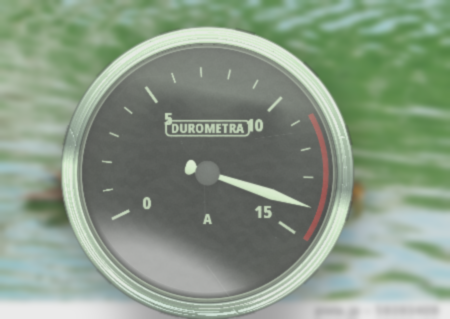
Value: 14 A
